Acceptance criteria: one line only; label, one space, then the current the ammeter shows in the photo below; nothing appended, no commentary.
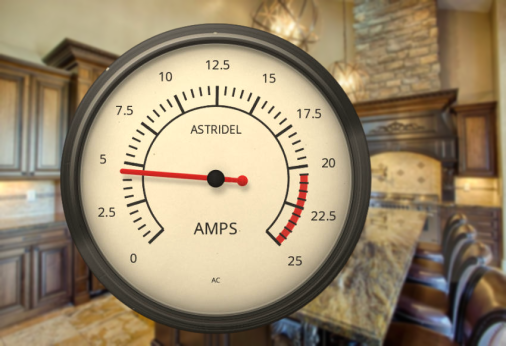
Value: 4.5 A
